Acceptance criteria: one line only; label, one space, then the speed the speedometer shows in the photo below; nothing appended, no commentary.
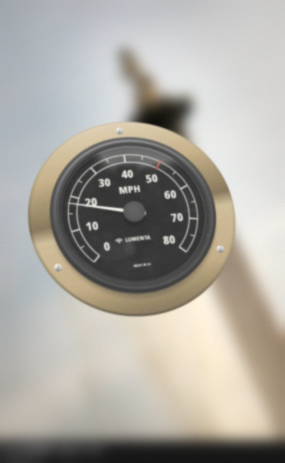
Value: 17.5 mph
